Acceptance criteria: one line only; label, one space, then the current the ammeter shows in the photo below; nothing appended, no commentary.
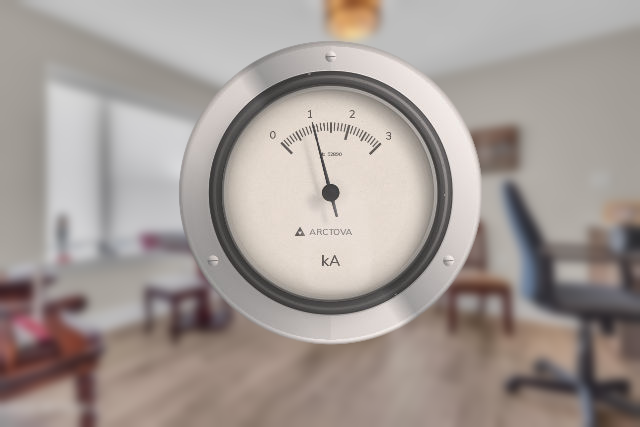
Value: 1 kA
